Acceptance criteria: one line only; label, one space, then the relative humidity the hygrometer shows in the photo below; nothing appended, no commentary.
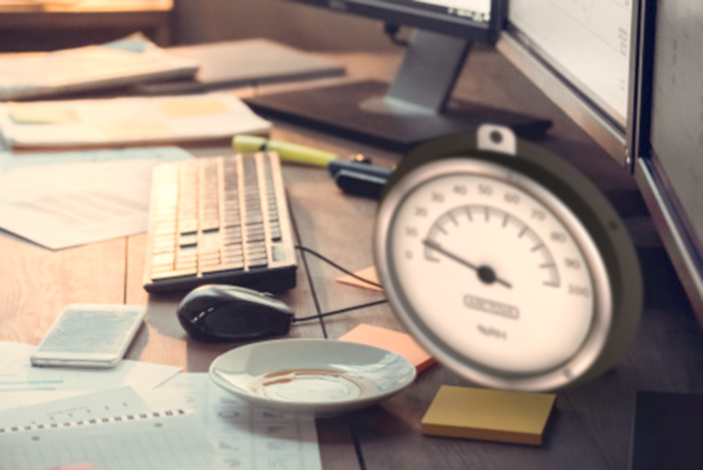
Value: 10 %
